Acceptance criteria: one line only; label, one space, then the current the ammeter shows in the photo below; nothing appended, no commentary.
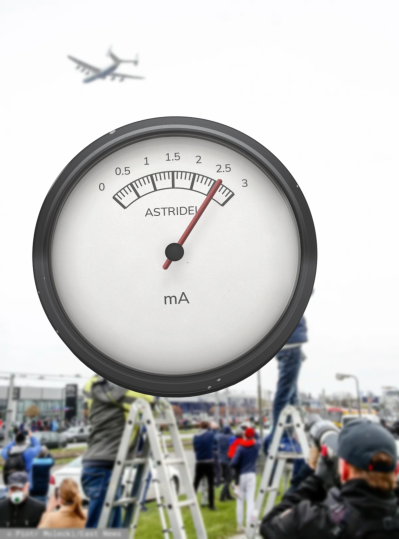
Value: 2.6 mA
